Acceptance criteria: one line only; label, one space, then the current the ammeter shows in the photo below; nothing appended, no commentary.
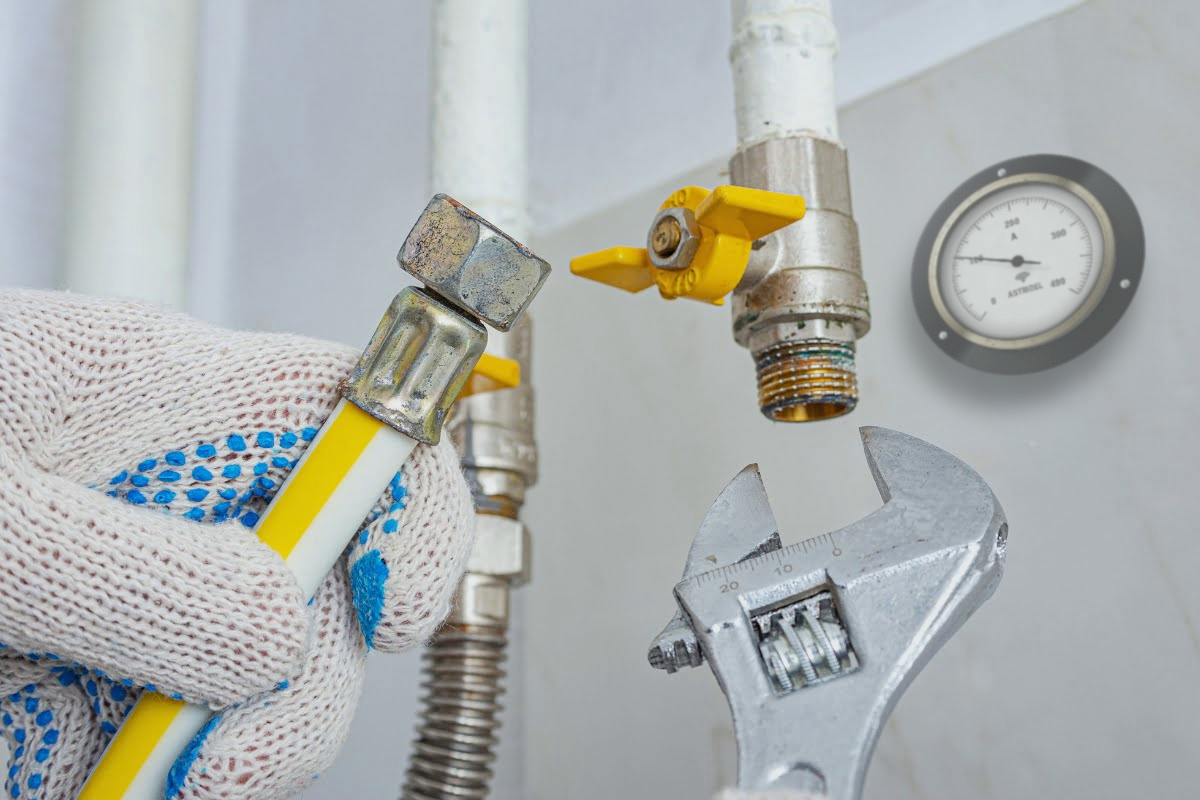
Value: 100 A
